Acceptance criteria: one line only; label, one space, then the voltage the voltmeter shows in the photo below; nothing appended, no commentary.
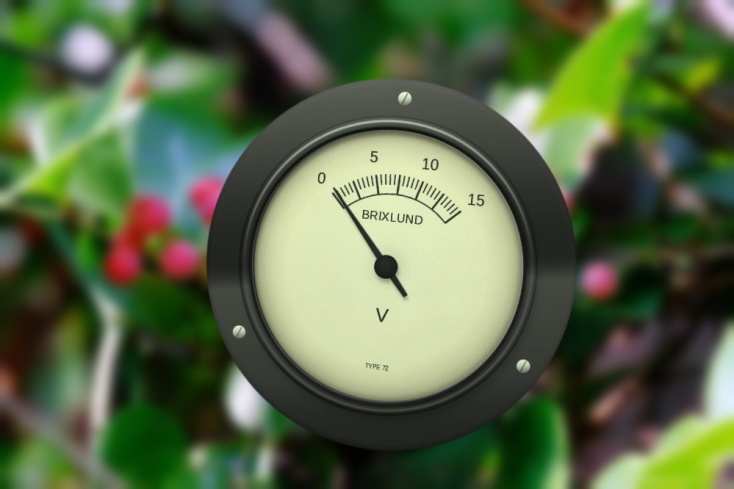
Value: 0.5 V
